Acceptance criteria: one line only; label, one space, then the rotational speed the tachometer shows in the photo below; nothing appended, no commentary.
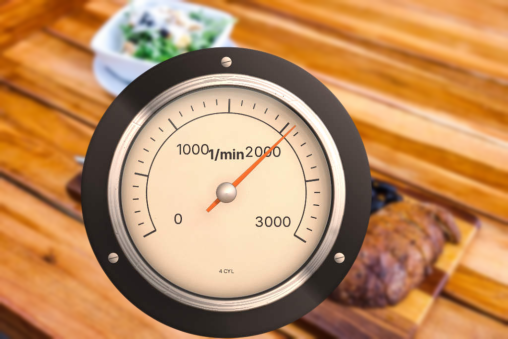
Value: 2050 rpm
